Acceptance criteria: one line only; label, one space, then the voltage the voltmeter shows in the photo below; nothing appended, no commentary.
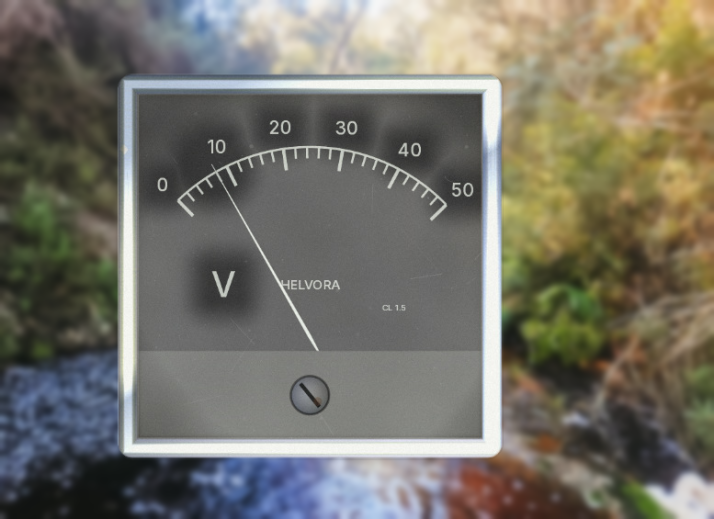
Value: 8 V
